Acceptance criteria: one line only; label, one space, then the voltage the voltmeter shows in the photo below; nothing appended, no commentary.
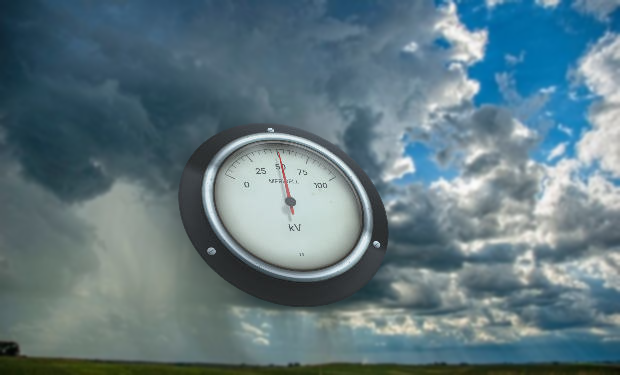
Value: 50 kV
